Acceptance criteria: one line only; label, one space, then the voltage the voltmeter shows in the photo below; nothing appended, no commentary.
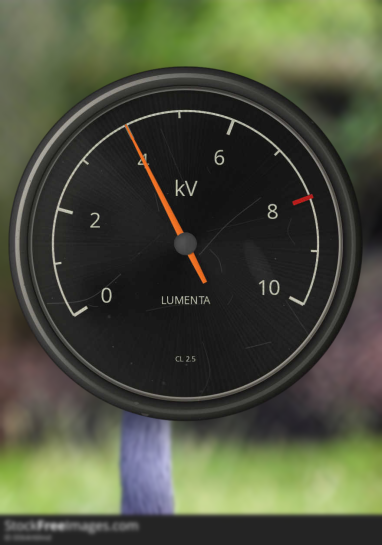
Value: 4 kV
